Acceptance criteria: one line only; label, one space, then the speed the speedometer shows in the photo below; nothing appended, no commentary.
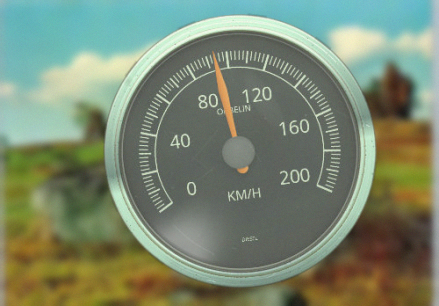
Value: 94 km/h
